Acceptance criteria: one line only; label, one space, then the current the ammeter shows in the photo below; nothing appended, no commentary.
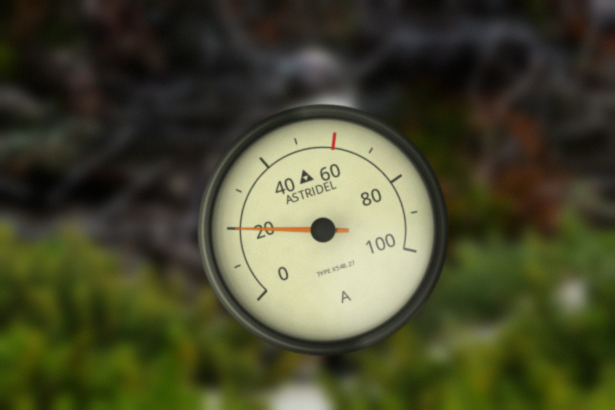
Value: 20 A
